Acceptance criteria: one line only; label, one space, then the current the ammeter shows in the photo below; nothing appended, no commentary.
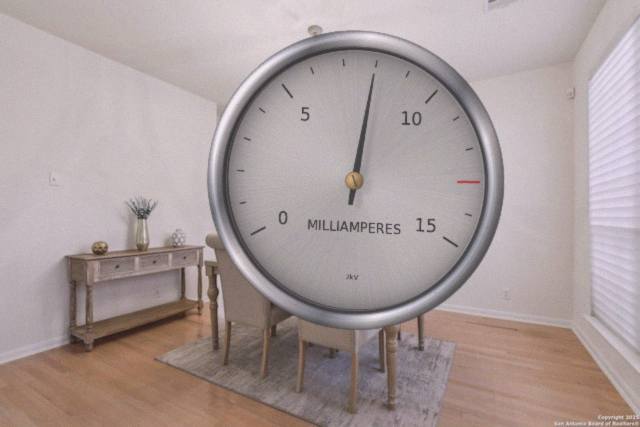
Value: 8 mA
